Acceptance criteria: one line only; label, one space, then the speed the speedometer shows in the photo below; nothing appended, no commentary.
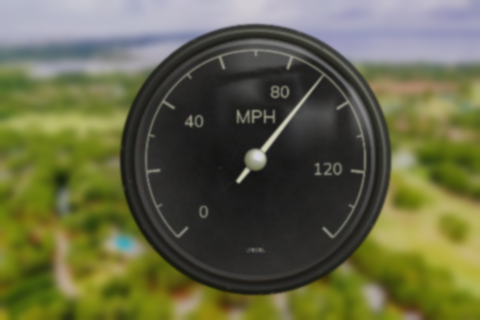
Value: 90 mph
